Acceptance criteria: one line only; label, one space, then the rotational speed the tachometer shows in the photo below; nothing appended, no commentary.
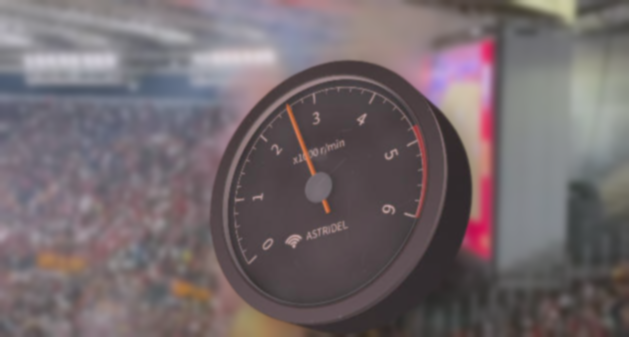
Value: 2600 rpm
